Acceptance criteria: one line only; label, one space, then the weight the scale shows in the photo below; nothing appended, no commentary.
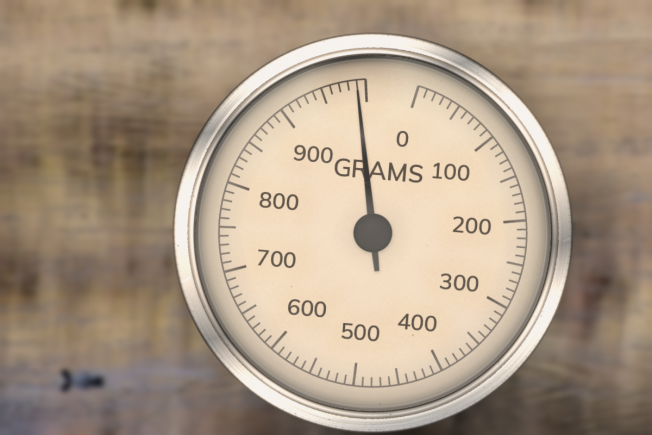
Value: 990 g
